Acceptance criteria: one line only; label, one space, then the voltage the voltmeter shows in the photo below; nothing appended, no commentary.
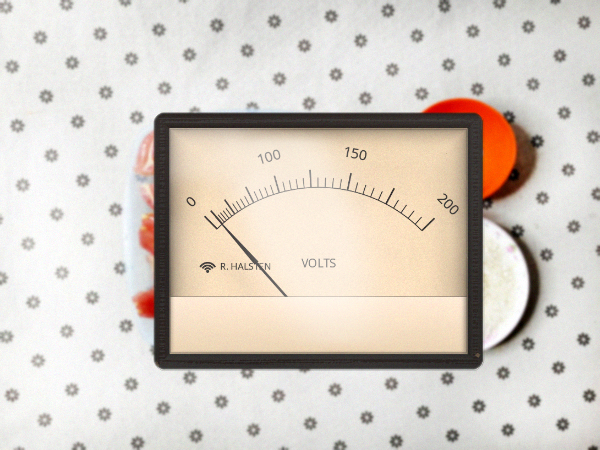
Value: 25 V
